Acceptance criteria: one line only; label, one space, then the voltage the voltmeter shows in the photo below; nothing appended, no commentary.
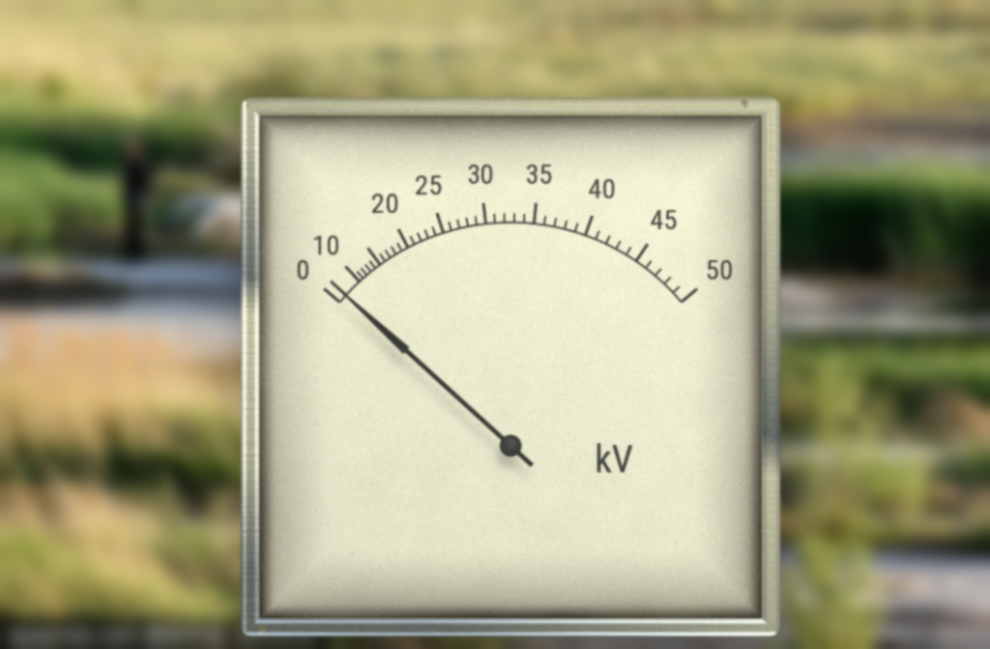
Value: 5 kV
